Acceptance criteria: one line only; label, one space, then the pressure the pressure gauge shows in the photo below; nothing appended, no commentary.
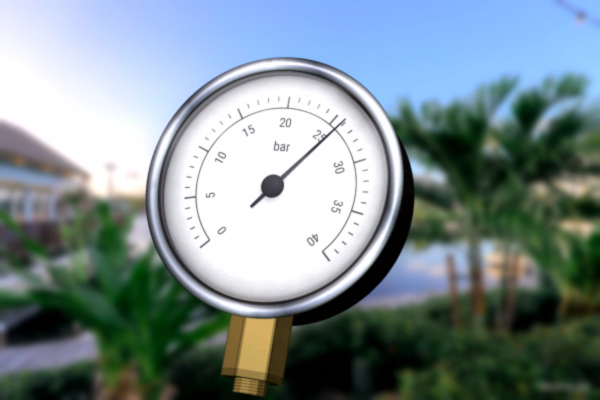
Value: 26 bar
